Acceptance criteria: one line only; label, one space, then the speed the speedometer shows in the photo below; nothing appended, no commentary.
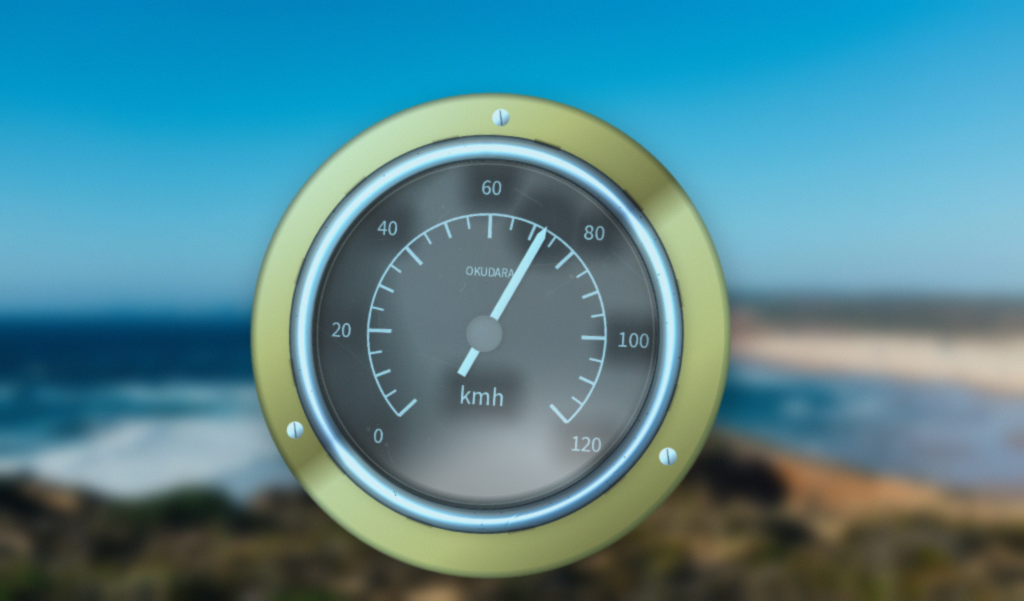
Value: 72.5 km/h
